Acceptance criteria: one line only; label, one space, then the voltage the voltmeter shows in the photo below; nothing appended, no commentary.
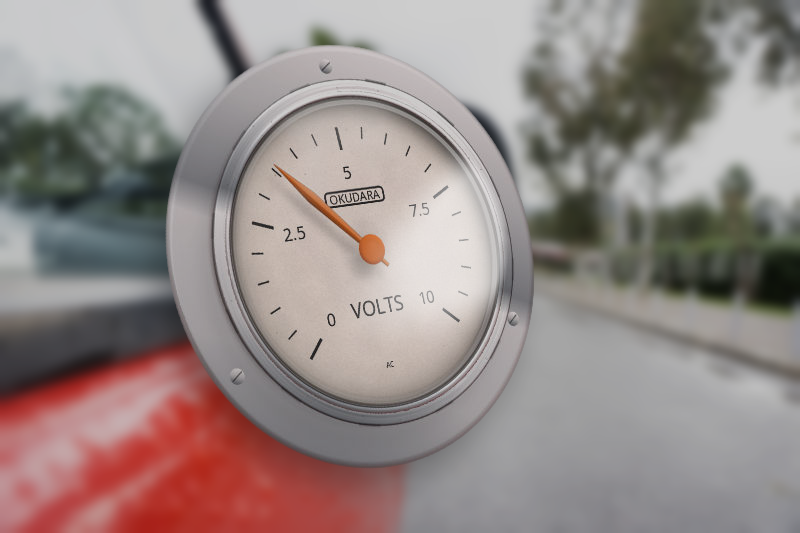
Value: 3.5 V
